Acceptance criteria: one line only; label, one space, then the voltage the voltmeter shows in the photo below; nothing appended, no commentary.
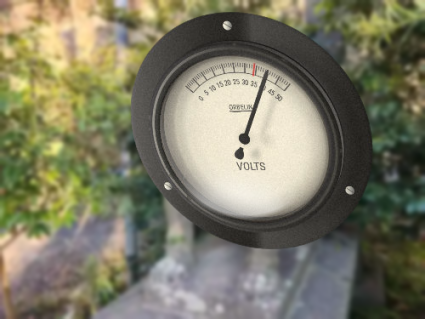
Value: 40 V
